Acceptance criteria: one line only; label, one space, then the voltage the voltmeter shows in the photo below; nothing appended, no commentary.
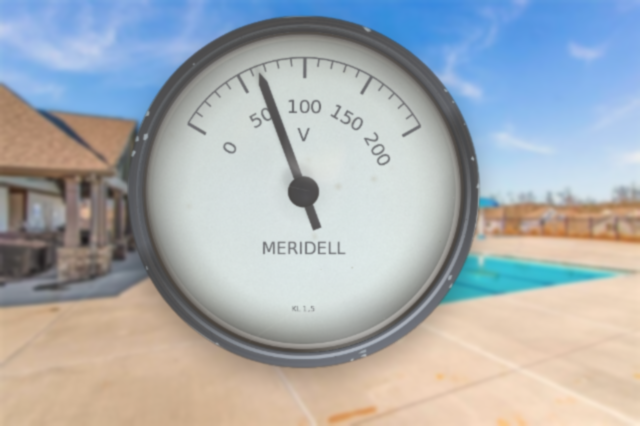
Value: 65 V
